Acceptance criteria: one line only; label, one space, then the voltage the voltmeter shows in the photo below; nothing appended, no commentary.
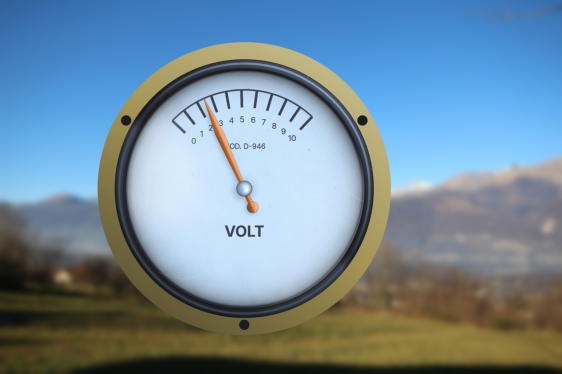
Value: 2.5 V
